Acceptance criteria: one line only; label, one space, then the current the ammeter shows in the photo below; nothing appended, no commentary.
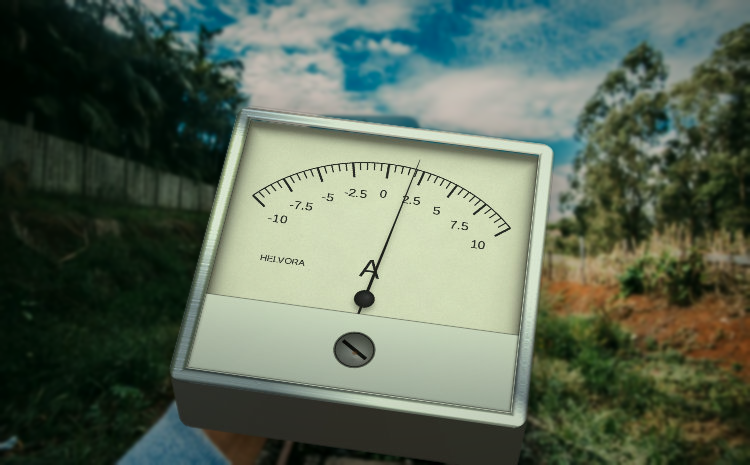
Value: 2 A
